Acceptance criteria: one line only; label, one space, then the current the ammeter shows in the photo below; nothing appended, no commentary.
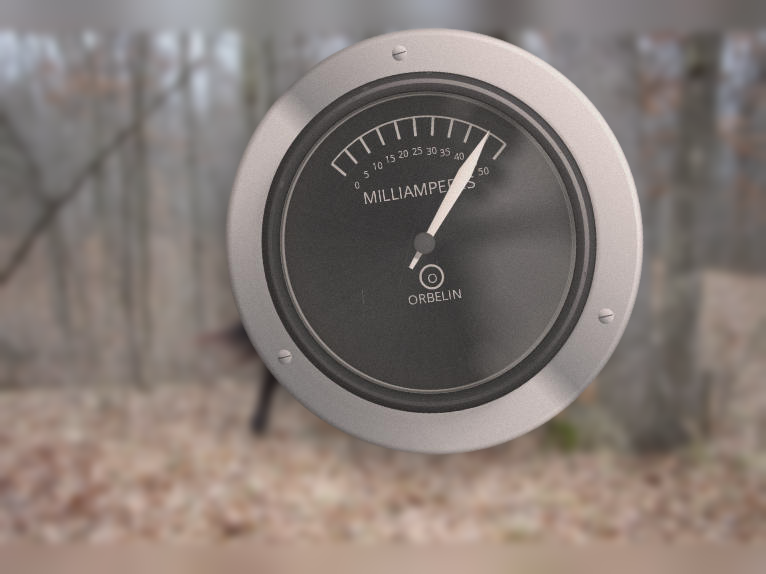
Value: 45 mA
